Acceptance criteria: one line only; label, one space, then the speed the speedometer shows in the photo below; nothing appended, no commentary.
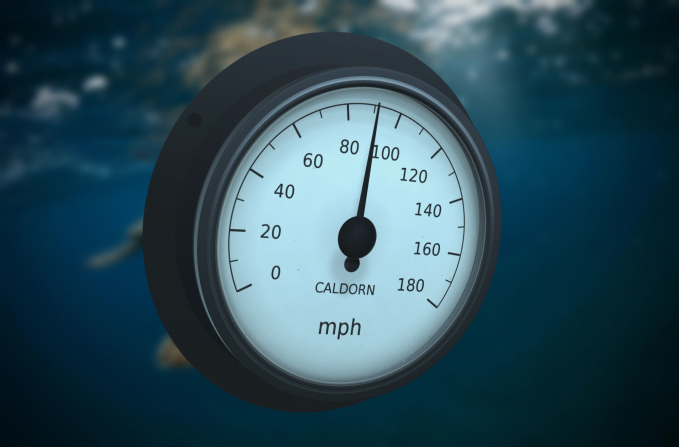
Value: 90 mph
